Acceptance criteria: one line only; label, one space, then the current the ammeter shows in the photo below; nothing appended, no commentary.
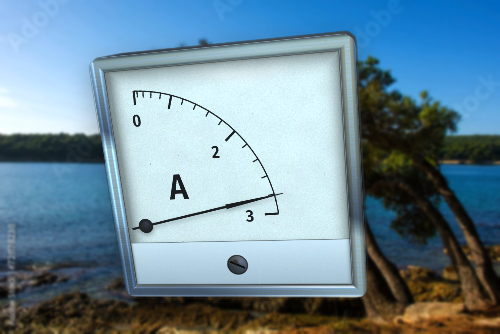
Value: 2.8 A
